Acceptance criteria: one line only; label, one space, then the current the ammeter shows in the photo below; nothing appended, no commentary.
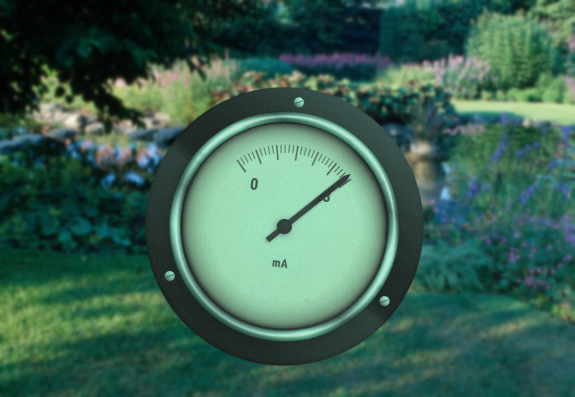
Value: 2.9 mA
